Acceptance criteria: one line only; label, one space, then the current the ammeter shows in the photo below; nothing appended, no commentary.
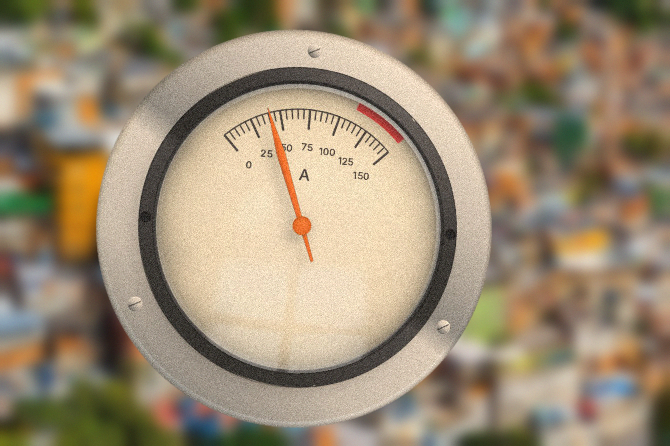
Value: 40 A
